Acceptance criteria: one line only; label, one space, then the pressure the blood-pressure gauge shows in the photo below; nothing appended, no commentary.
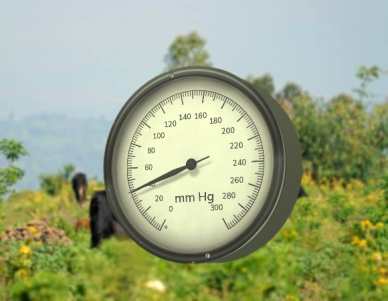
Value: 40 mmHg
